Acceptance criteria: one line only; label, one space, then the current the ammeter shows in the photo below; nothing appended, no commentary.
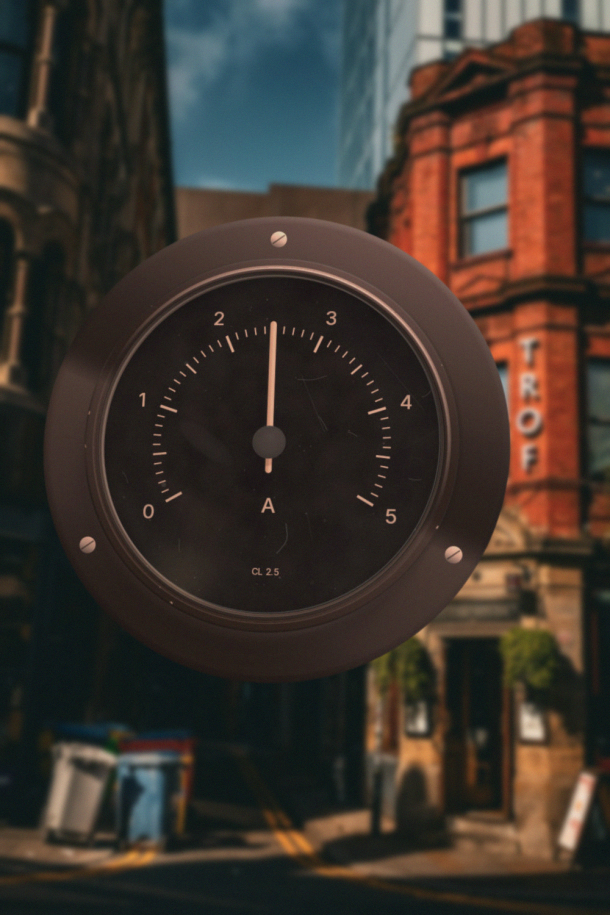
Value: 2.5 A
